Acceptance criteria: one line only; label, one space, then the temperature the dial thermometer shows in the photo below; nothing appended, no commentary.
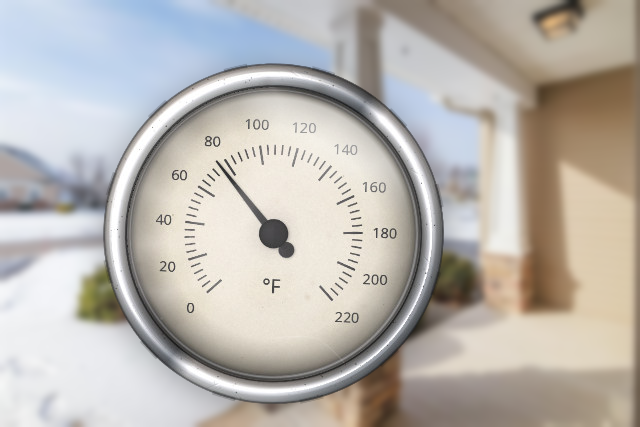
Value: 76 °F
